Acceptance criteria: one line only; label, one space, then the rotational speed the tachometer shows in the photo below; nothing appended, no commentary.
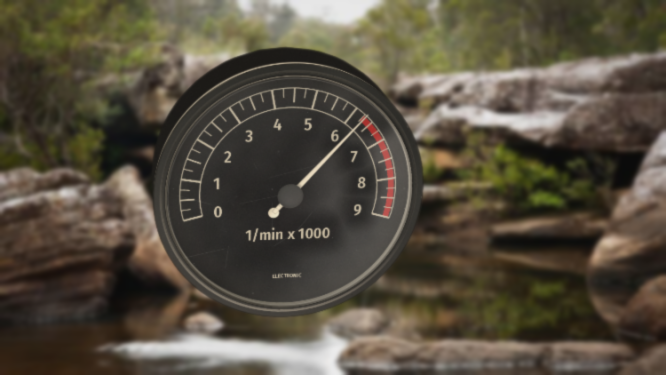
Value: 6250 rpm
